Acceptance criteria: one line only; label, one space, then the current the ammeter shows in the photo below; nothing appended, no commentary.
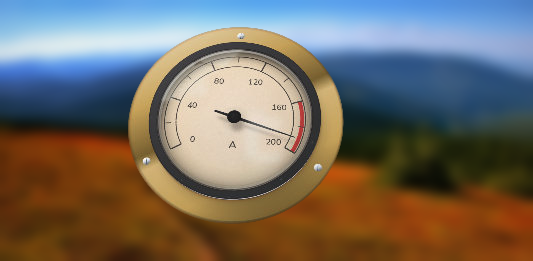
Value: 190 A
